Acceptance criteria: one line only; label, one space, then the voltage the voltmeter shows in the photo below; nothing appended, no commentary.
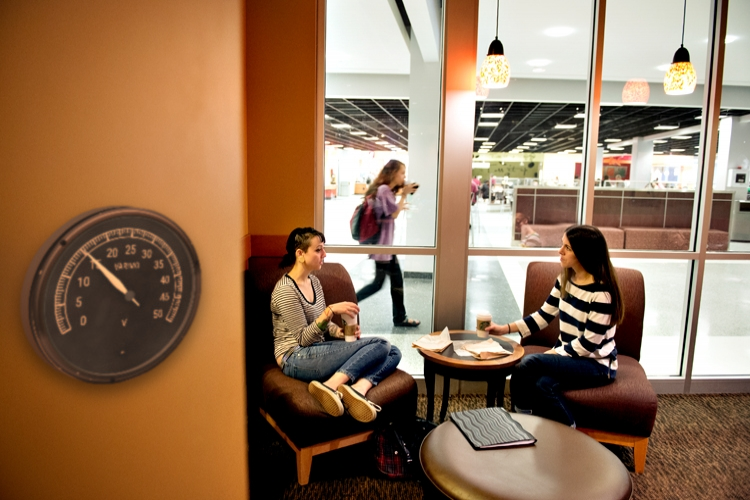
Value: 15 V
